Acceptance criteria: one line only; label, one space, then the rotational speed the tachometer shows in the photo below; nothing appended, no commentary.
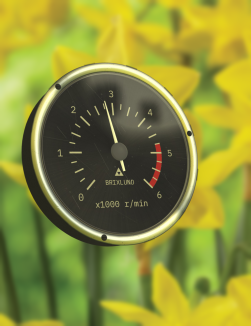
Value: 2750 rpm
